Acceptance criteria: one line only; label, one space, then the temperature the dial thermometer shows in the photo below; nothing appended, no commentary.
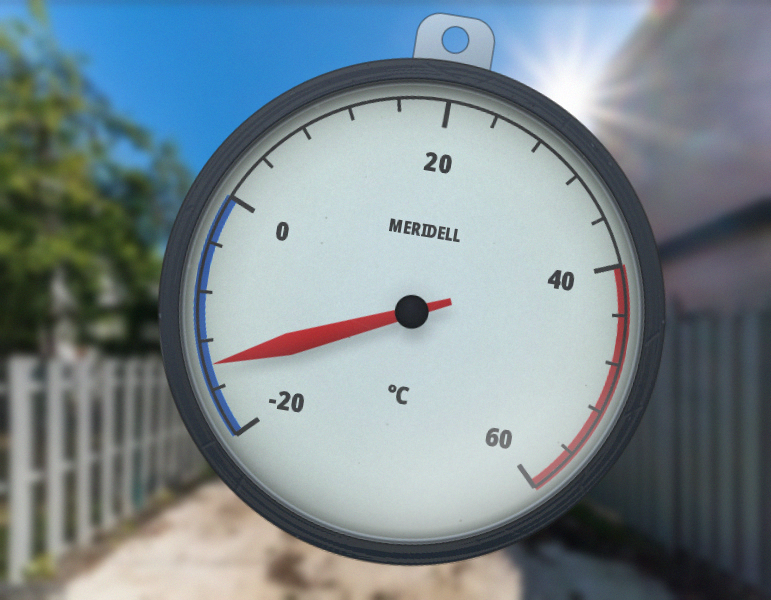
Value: -14 °C
